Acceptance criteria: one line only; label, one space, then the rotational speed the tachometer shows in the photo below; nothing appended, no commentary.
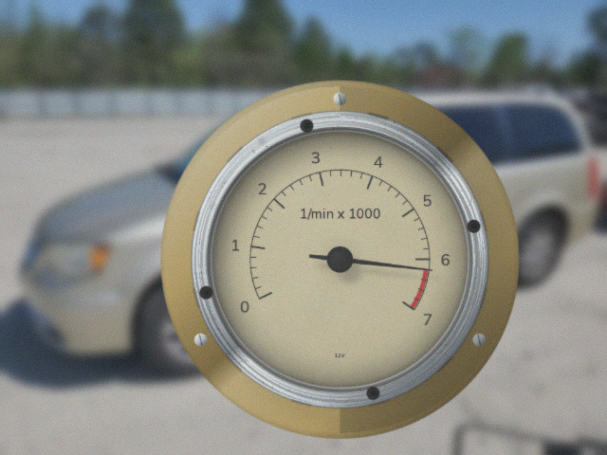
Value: 6200 rpm
